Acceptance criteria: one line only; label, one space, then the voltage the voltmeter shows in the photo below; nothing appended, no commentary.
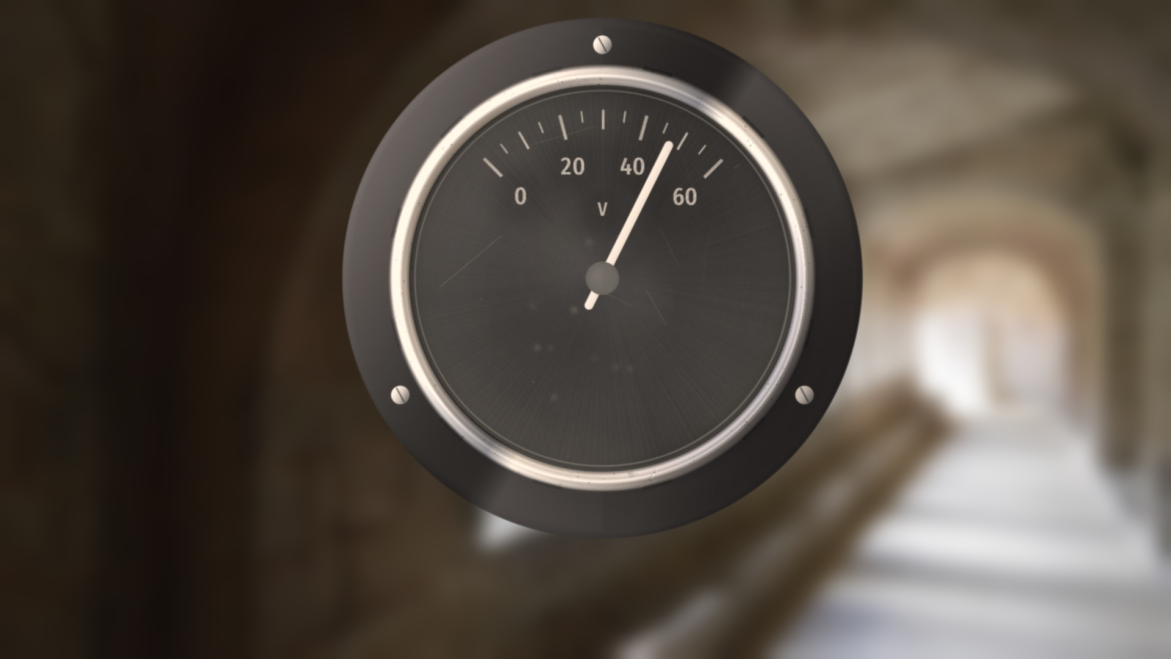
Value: 47.5 V
